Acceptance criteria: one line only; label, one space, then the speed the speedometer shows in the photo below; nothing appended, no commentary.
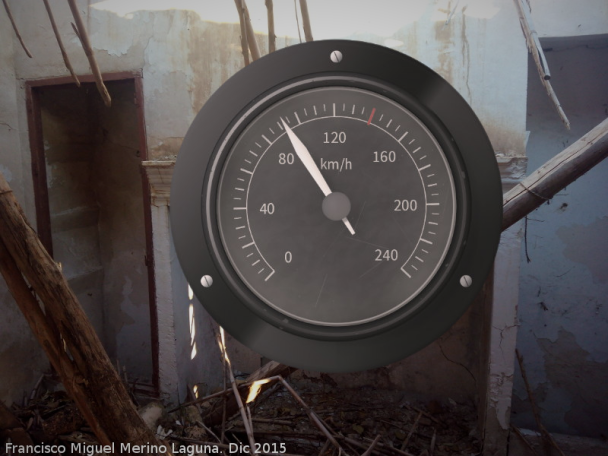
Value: 92.5 km/h
